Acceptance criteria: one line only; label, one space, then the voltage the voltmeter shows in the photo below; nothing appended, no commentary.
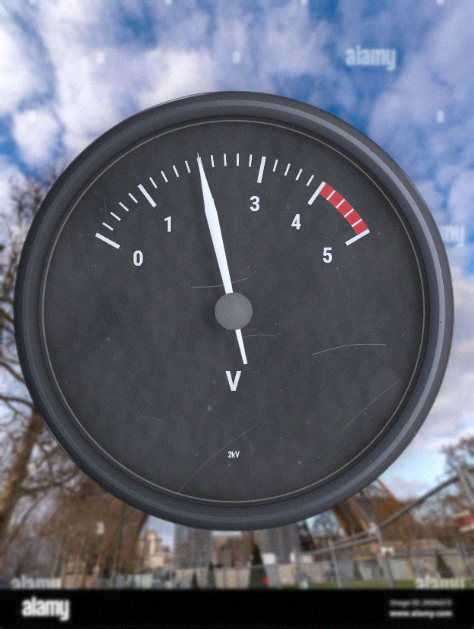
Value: 2 V
